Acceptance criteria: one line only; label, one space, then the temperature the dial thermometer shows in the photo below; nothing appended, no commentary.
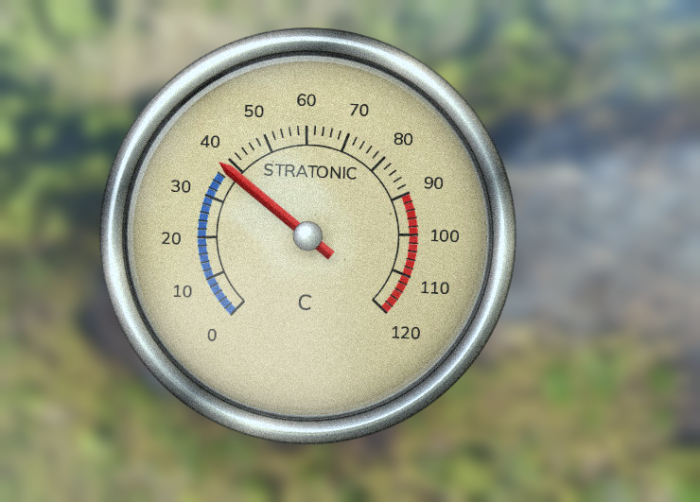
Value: 38 °C
